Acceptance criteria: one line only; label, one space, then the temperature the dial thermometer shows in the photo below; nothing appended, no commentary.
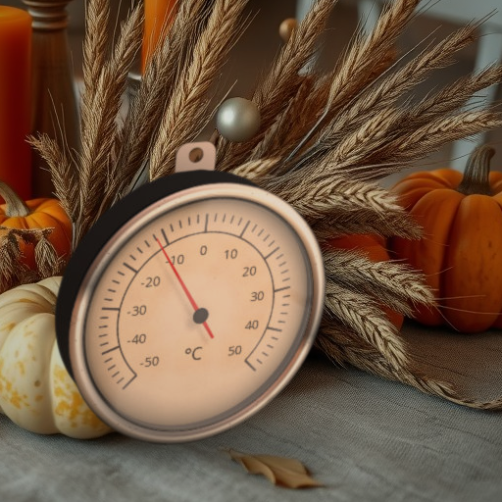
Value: -12 °C
